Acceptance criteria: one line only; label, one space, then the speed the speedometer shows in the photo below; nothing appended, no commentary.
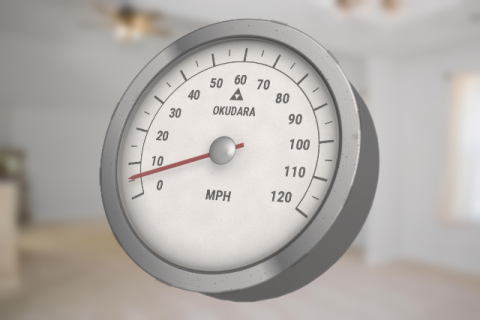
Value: 5 mph
